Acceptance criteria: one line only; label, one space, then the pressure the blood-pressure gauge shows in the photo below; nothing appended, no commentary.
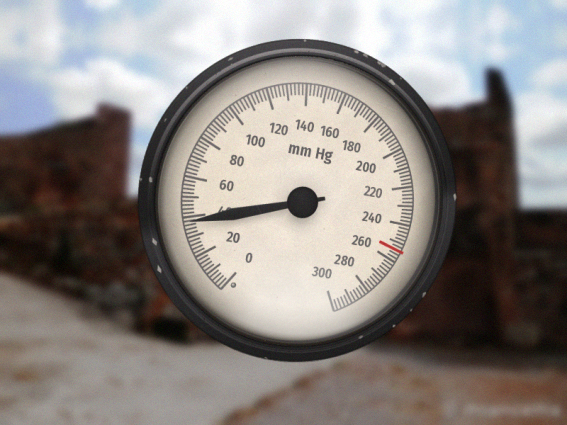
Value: 38 mmHg
